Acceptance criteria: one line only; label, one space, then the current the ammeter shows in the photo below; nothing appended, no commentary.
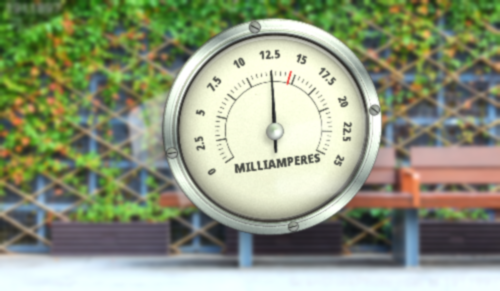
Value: 12.5 mA
